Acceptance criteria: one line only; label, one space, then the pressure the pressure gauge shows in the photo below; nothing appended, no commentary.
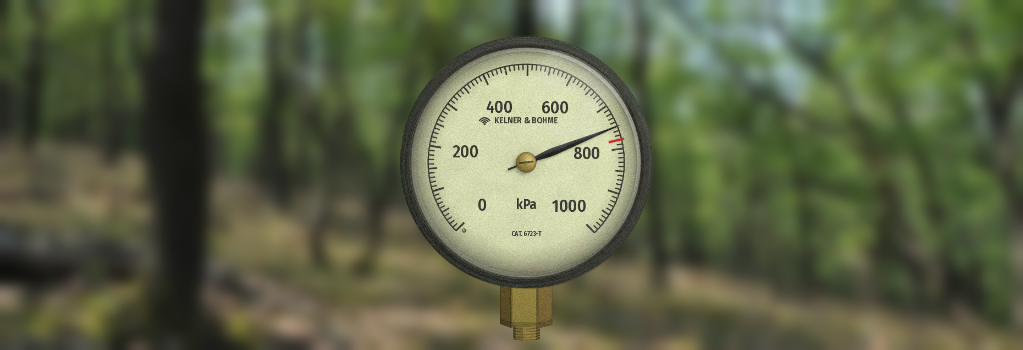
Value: 750 kPa
